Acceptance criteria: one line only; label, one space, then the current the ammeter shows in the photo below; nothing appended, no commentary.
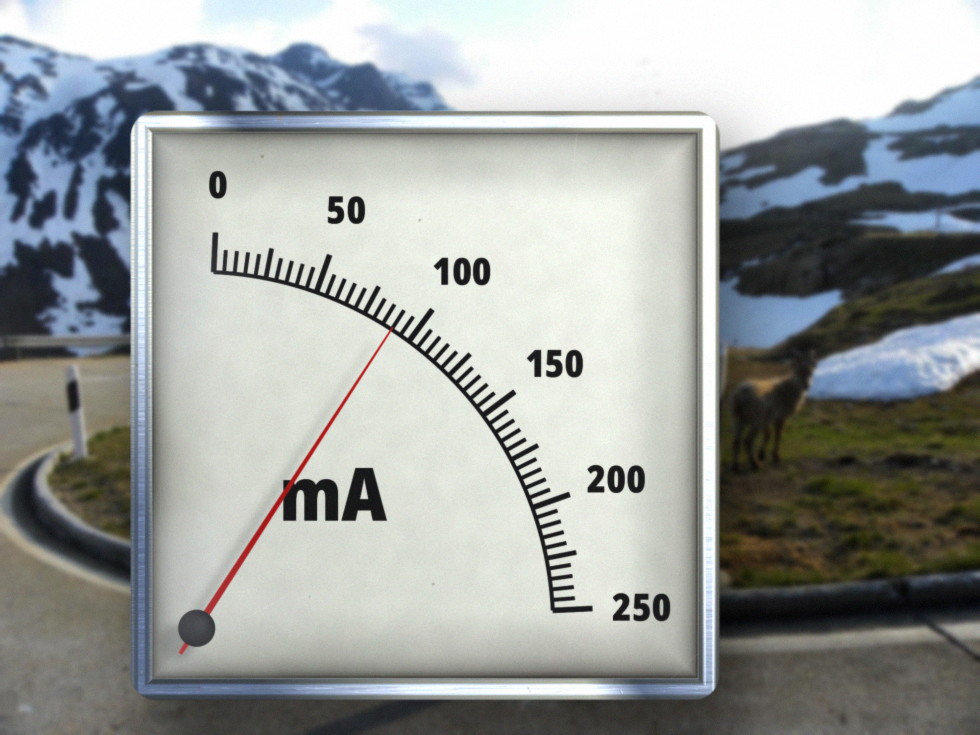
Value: 90 mA
